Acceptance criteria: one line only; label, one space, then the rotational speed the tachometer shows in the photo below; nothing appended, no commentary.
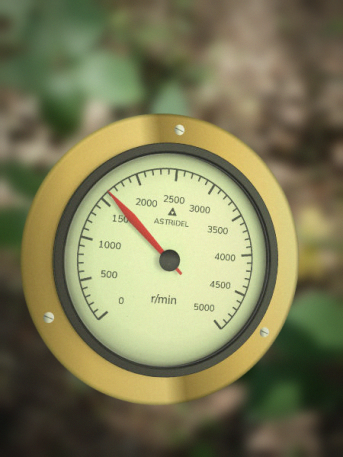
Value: 1600 rpm
